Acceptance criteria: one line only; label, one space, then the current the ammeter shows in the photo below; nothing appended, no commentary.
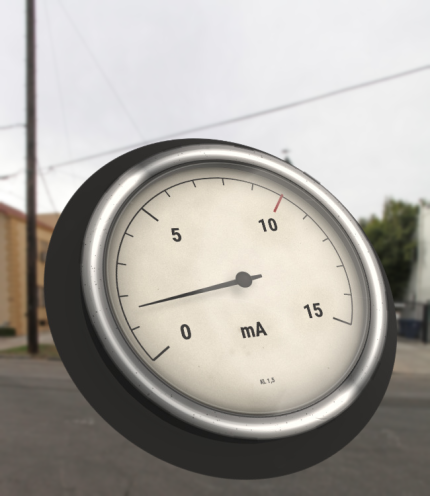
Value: 1.5 mA
